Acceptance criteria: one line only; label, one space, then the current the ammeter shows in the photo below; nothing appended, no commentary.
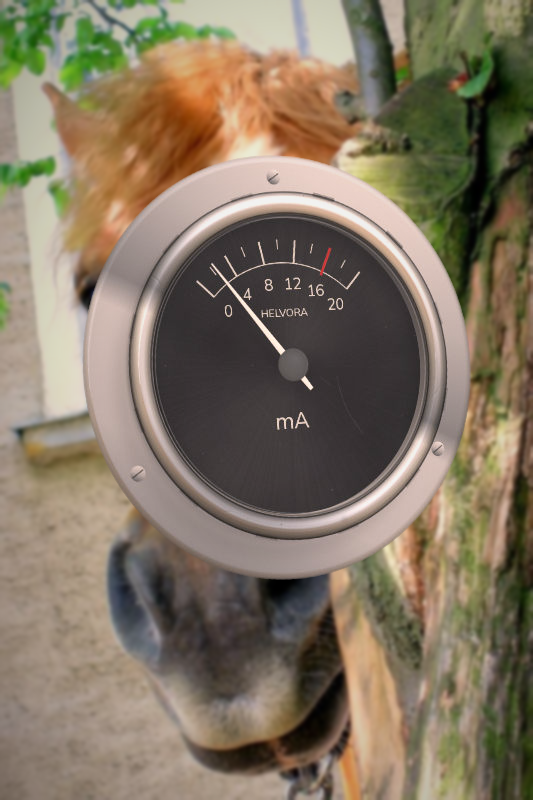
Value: 2 mA
